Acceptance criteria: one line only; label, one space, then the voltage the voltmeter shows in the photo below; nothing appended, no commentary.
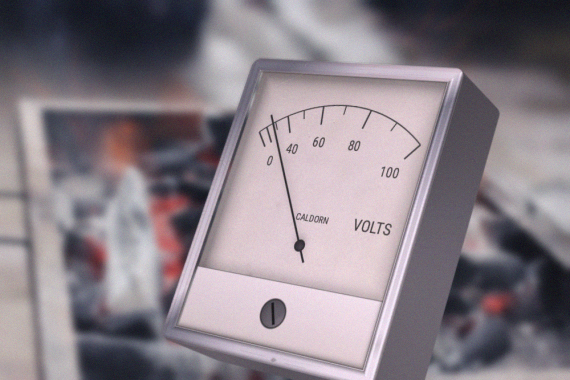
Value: 30 V
